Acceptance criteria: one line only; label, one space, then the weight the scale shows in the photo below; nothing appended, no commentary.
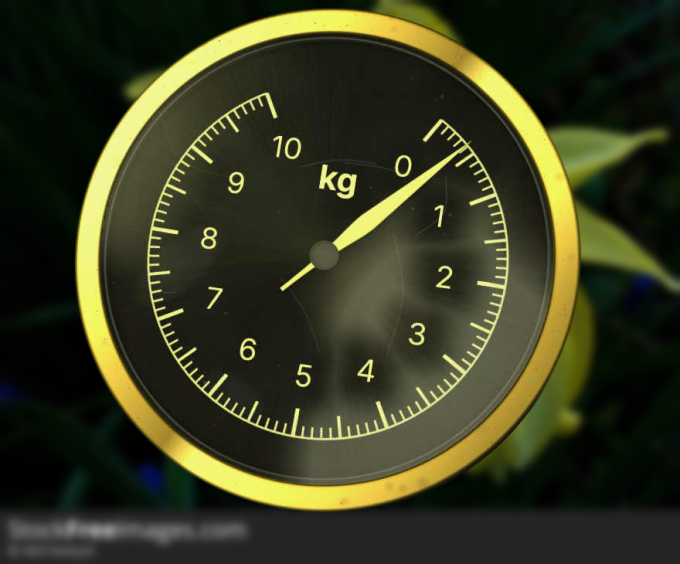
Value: 0.4 kg
